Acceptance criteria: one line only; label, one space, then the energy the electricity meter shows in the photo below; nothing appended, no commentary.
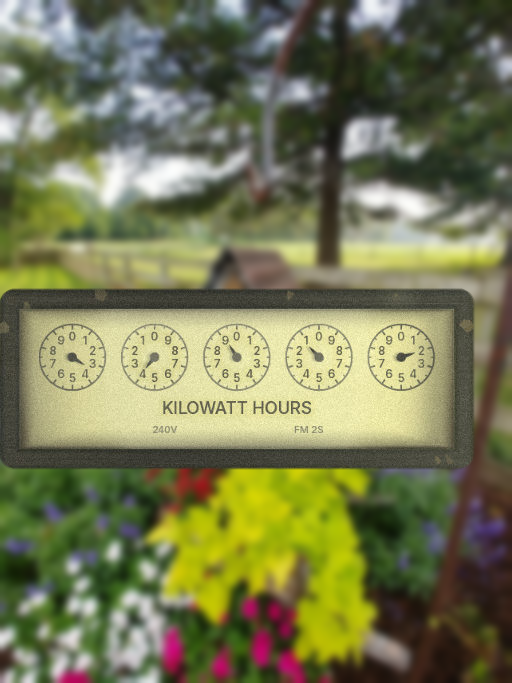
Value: 33912 kWh
